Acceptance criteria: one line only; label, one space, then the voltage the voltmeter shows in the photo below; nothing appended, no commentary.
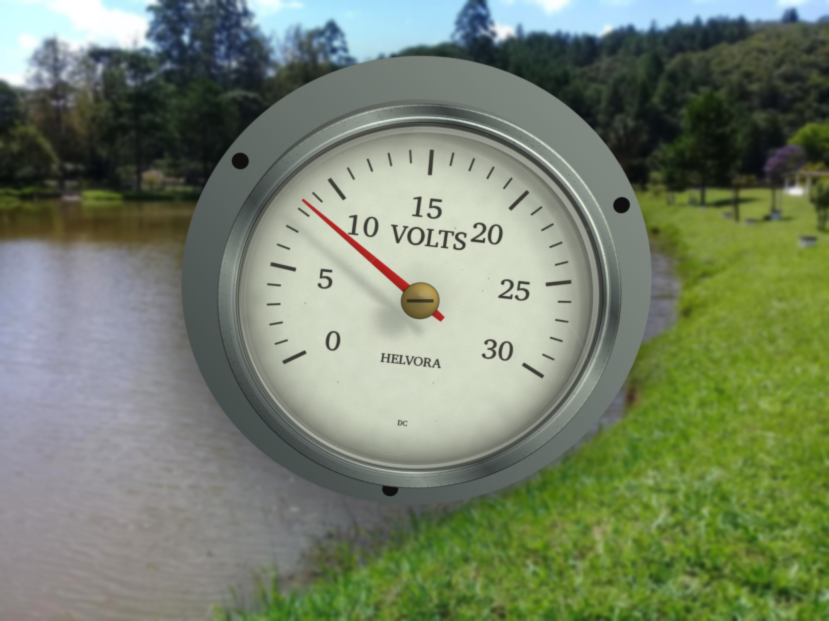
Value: 8.5 V
